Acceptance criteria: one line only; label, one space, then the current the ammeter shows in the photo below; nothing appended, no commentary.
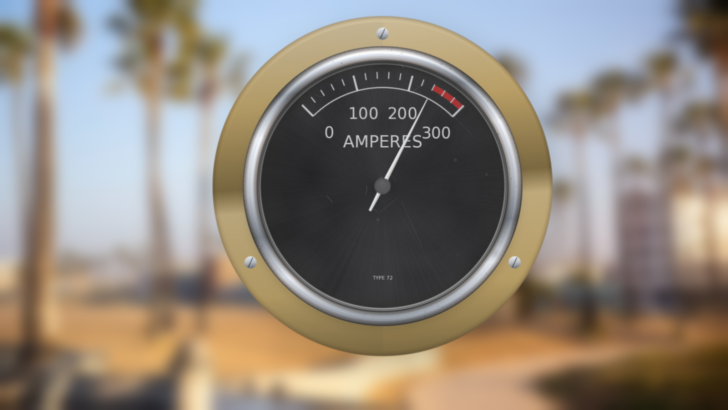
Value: 240 A
